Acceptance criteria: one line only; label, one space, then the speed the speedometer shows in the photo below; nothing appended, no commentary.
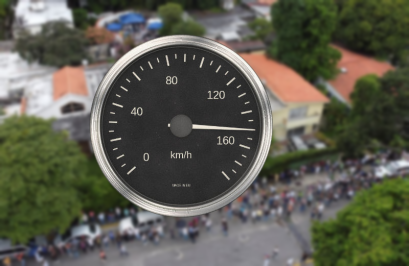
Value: 150 km/h
